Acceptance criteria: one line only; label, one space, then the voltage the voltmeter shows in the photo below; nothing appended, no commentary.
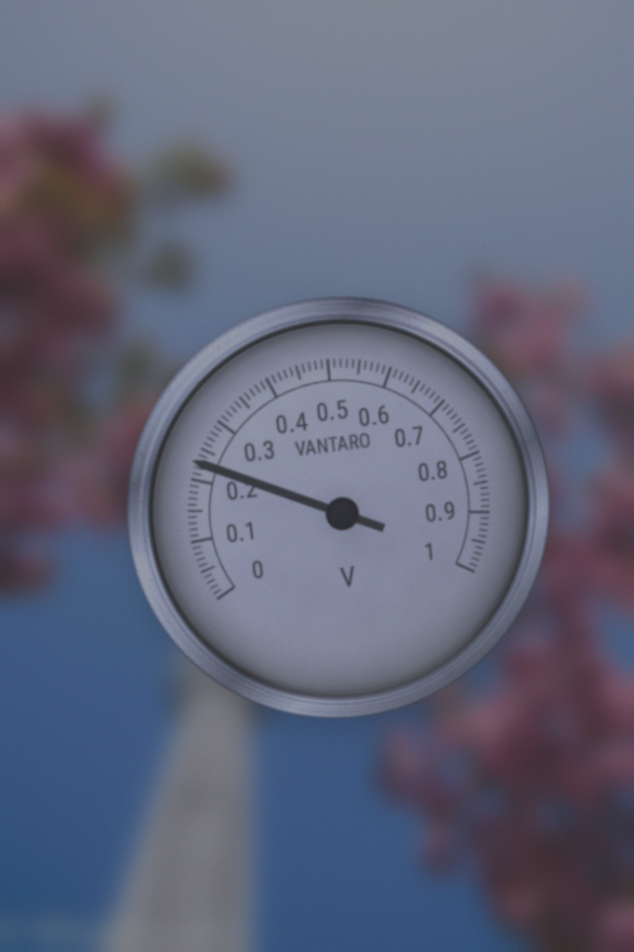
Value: 0.23 V
